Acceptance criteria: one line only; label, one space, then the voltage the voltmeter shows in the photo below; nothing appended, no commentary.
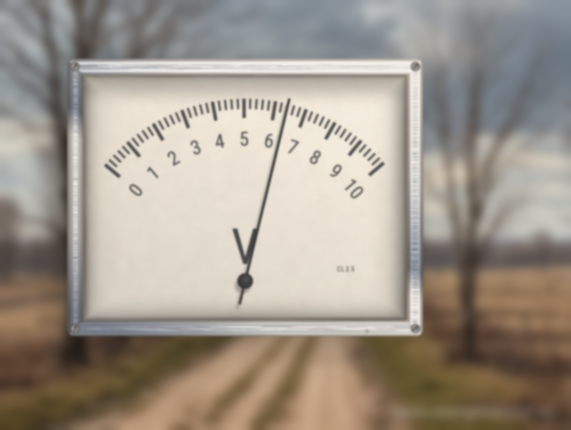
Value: 6.4 V
